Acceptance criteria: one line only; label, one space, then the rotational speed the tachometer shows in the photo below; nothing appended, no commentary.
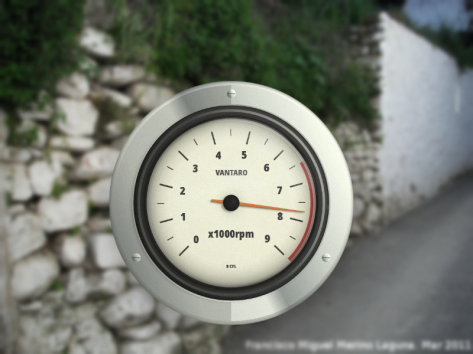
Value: 7750 rpm
